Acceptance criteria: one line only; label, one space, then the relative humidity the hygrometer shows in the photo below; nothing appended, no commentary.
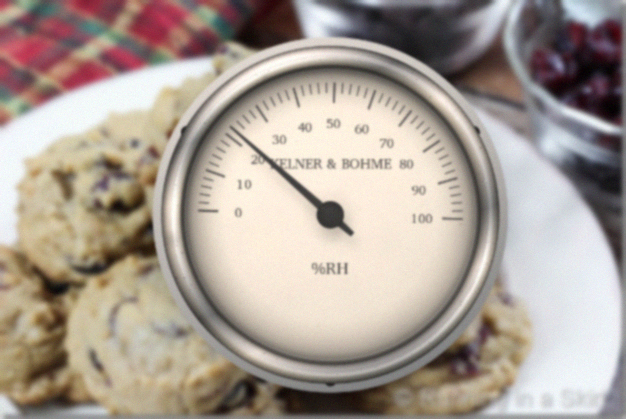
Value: 22 %
